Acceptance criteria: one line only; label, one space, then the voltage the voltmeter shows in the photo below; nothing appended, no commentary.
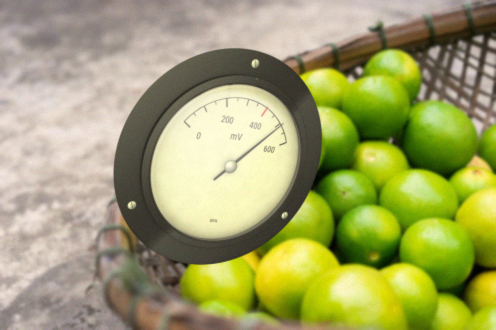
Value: 500 mV
